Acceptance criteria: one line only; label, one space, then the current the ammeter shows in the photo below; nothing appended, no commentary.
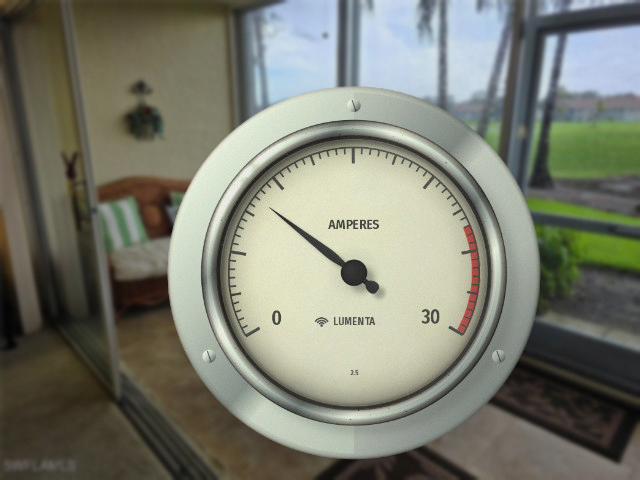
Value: 8.5 A
